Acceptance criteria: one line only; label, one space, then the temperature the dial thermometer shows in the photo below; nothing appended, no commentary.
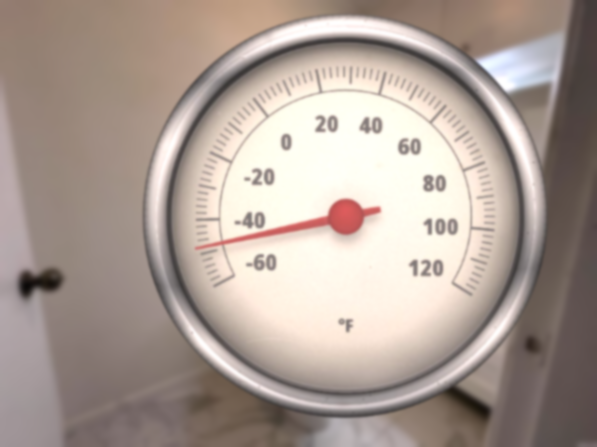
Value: -48 °F
